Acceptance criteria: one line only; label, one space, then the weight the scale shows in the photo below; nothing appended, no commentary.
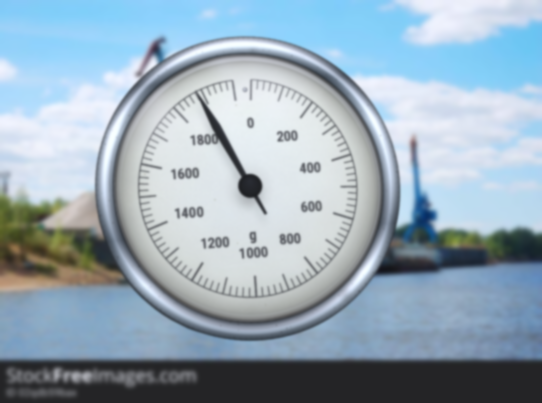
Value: 1880 g
